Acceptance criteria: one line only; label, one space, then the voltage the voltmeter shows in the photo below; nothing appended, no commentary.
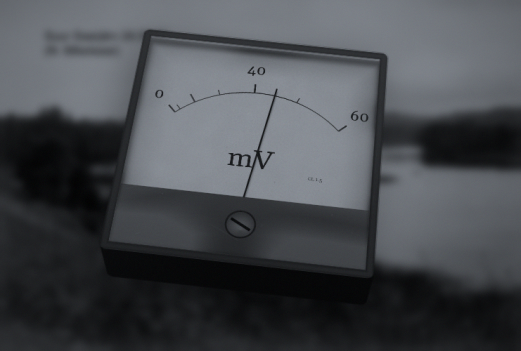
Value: 45 mV
